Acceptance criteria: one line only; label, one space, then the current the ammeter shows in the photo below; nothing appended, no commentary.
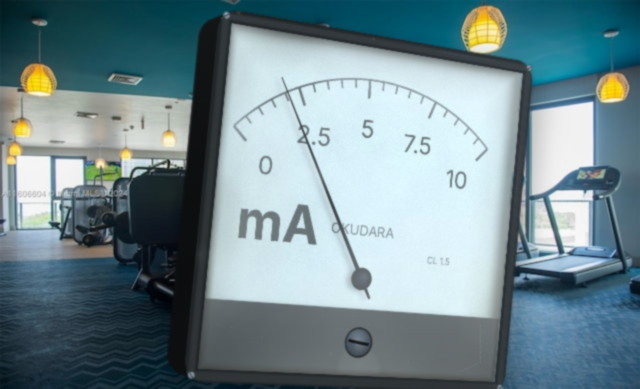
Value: 2 mA
